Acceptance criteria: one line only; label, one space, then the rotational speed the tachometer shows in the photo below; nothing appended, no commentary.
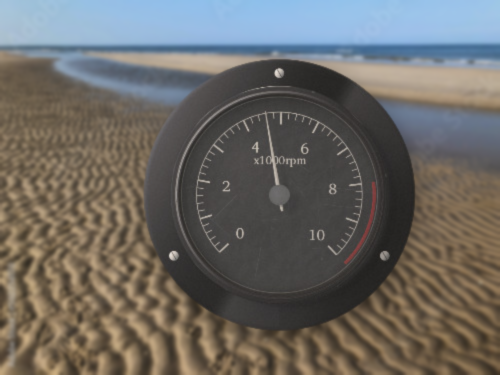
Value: 4600 rpm
